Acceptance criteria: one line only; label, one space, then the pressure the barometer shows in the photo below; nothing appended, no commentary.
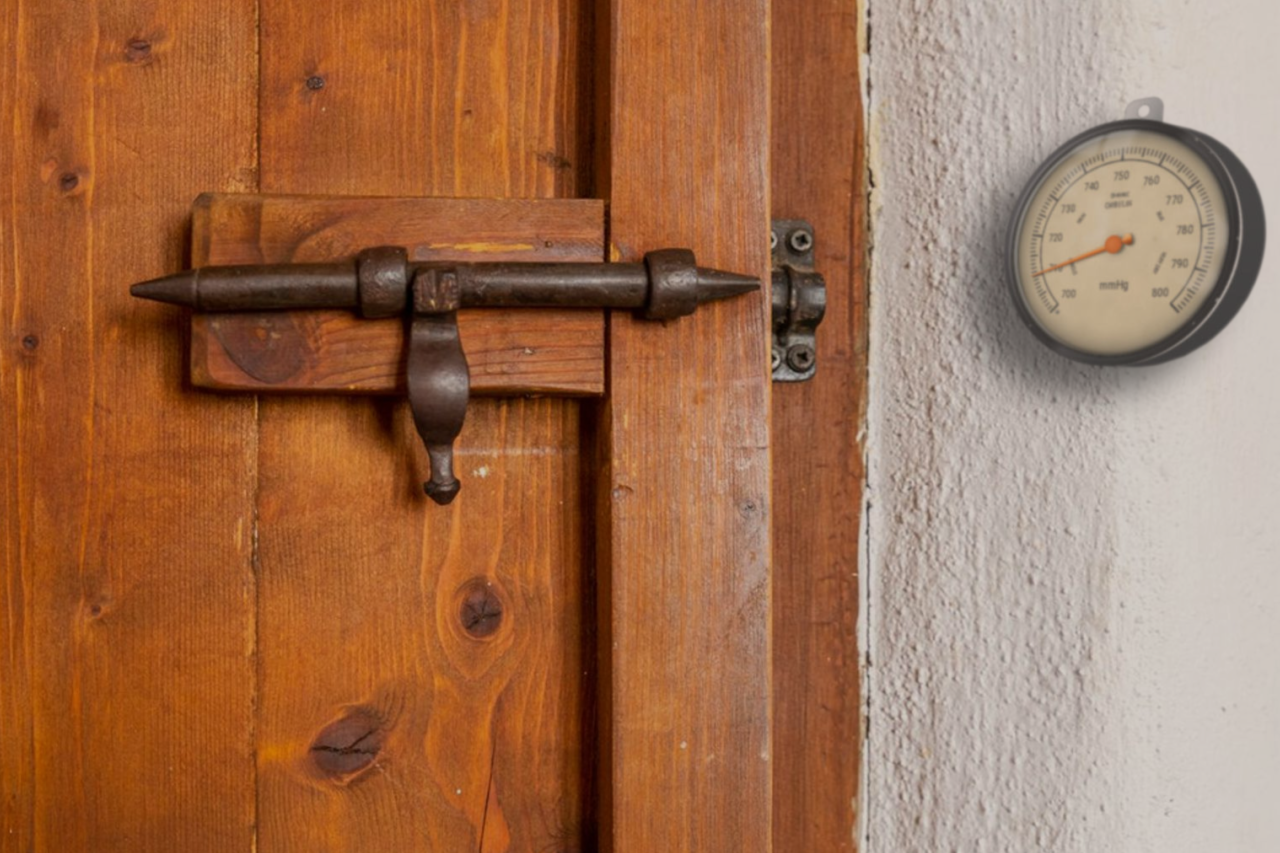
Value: 710 mmHg
